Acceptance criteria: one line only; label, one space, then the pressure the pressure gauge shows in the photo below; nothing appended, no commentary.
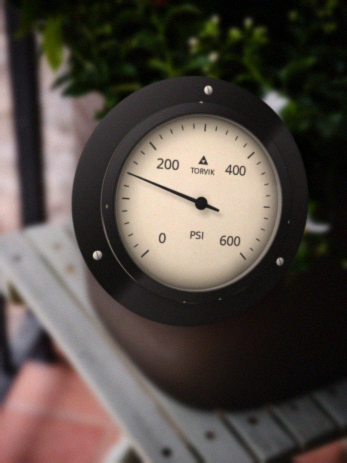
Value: 140 psi
